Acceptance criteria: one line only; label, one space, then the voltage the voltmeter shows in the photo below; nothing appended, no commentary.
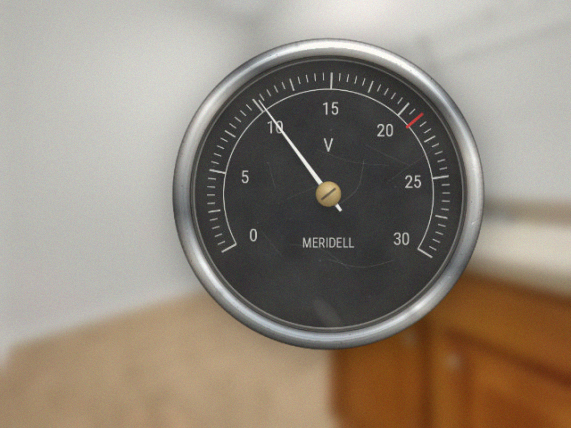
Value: 10.25 V
